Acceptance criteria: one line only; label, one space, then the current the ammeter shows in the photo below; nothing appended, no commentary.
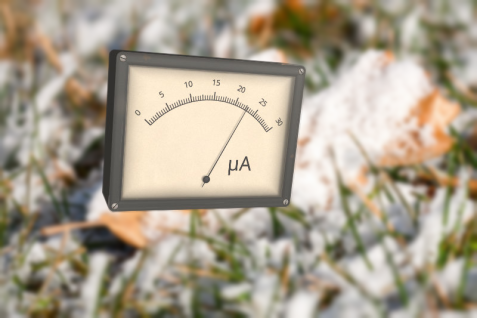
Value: 22.5 µA
